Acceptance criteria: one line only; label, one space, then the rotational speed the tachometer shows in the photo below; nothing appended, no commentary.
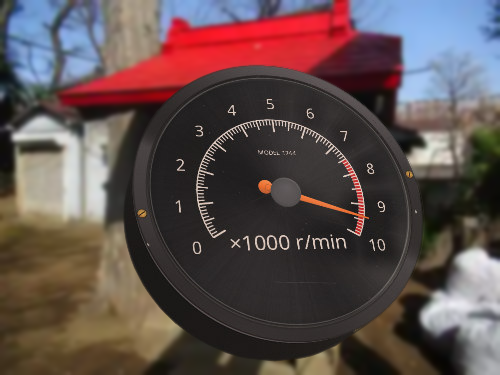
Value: 9500 rpm
